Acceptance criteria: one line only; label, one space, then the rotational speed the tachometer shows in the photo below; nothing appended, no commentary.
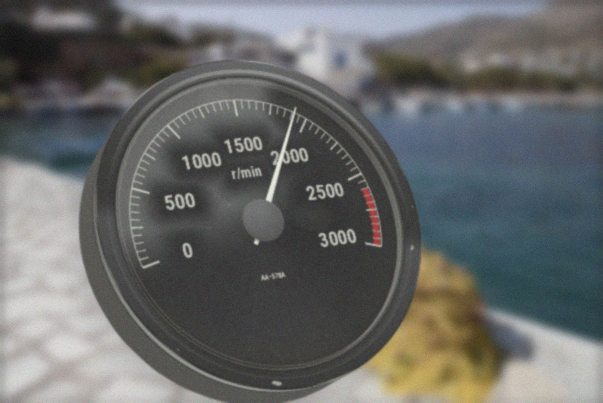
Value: 1900 rpm
